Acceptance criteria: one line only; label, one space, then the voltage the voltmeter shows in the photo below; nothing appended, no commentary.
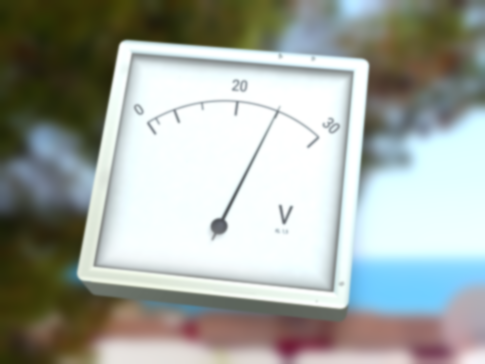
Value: 25 V
